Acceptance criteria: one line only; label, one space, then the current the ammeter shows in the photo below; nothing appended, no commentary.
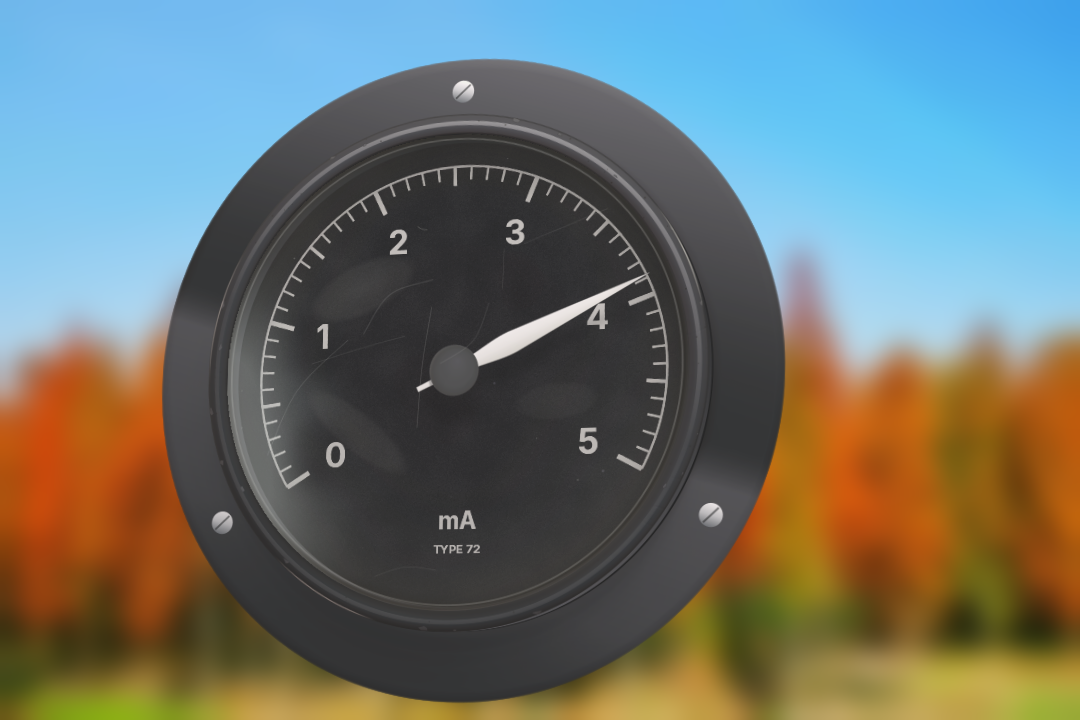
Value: 3.9 mA
